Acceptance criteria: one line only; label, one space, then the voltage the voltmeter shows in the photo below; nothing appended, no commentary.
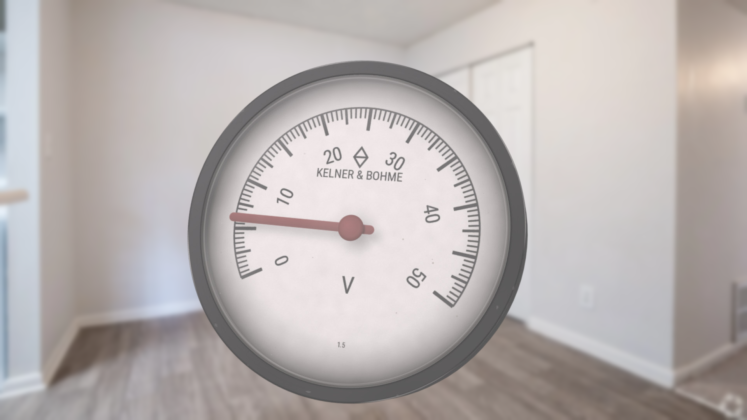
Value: 6 V
